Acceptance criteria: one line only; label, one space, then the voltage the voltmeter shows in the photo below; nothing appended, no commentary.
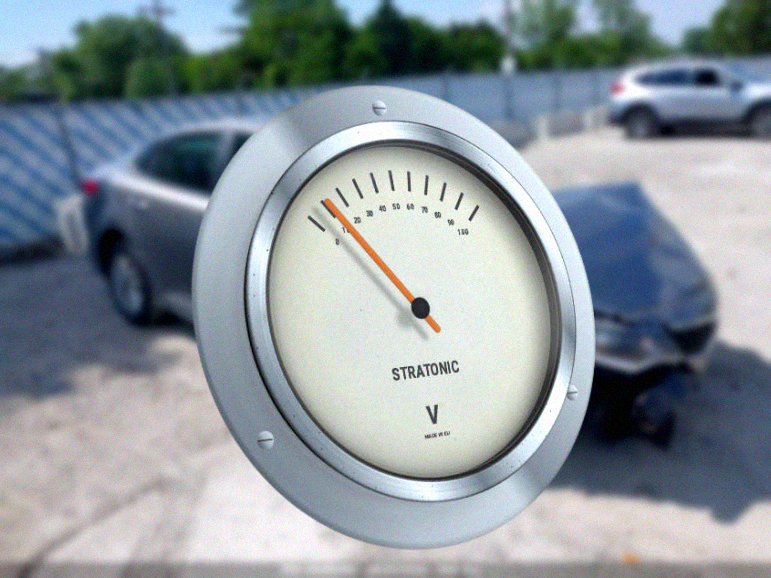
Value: 10 V
